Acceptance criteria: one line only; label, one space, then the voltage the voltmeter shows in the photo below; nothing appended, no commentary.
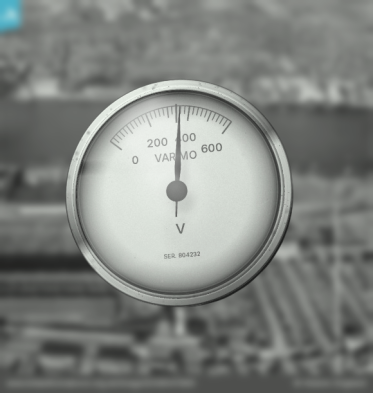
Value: 360 V
